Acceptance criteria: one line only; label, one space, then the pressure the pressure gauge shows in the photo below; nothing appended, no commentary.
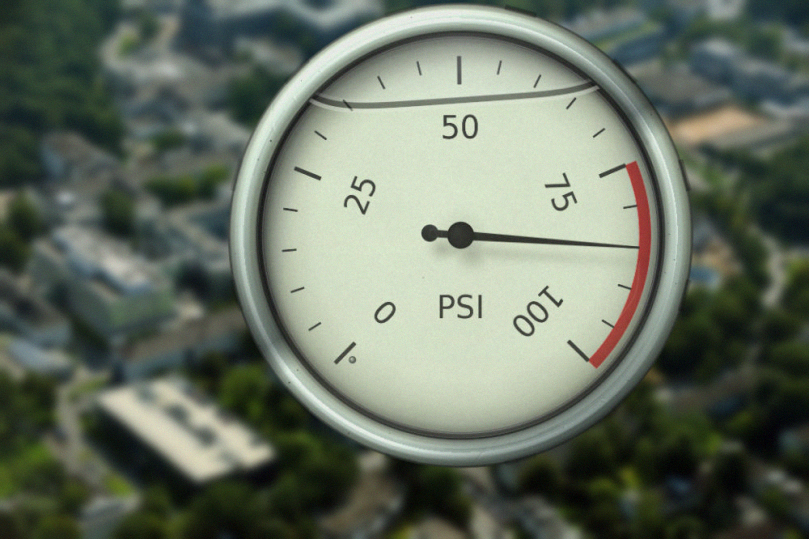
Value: 85 psi
